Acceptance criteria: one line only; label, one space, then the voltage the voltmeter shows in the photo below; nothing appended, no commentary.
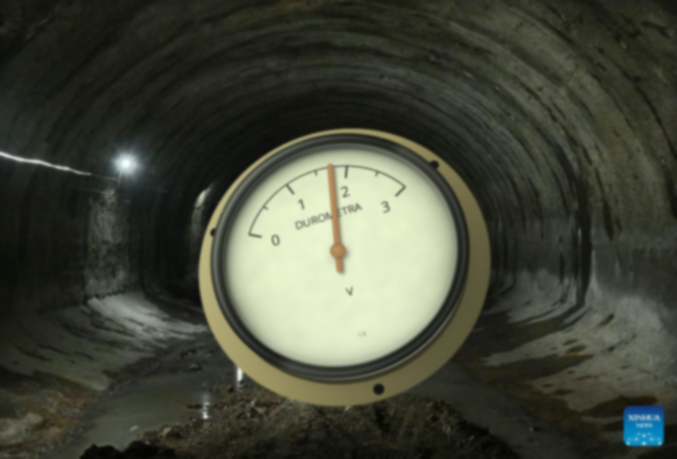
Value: 1.75 V
